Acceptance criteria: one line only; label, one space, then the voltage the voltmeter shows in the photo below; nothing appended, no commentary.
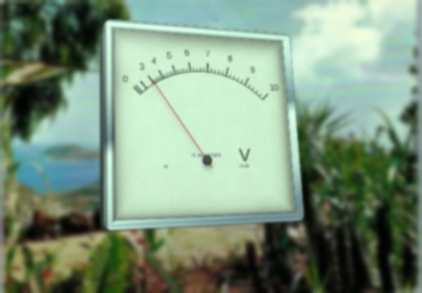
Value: 3 V
